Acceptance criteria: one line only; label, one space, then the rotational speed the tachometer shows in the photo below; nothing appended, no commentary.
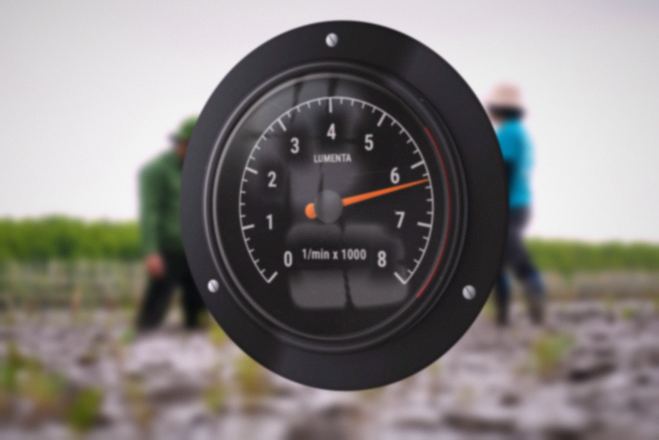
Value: 6300 rpm
